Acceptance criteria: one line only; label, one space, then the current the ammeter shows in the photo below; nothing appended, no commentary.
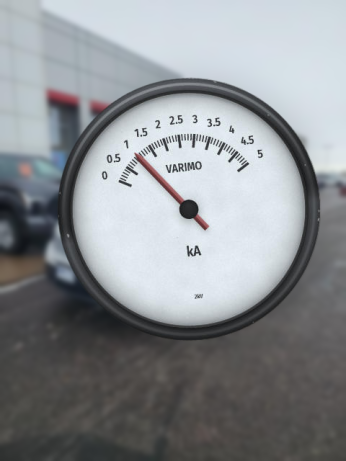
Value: 1 kA
